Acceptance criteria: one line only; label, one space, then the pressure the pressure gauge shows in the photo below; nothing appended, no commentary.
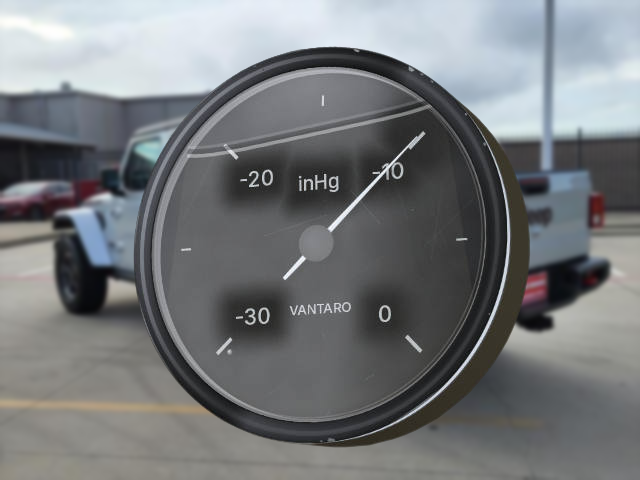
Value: -10 inHg
